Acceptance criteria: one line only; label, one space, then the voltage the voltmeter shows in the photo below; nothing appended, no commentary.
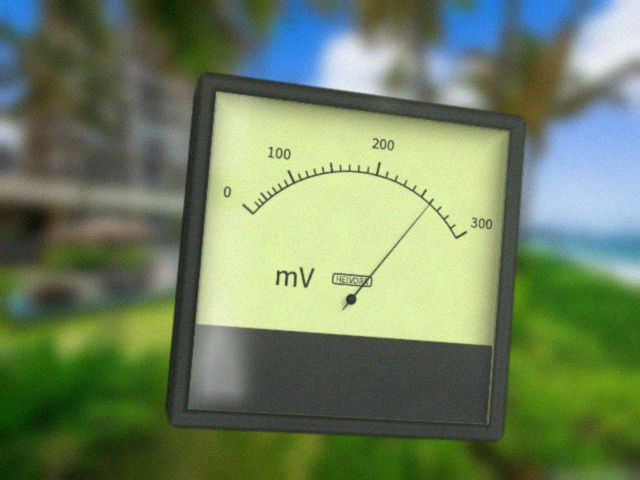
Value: 260 mV
